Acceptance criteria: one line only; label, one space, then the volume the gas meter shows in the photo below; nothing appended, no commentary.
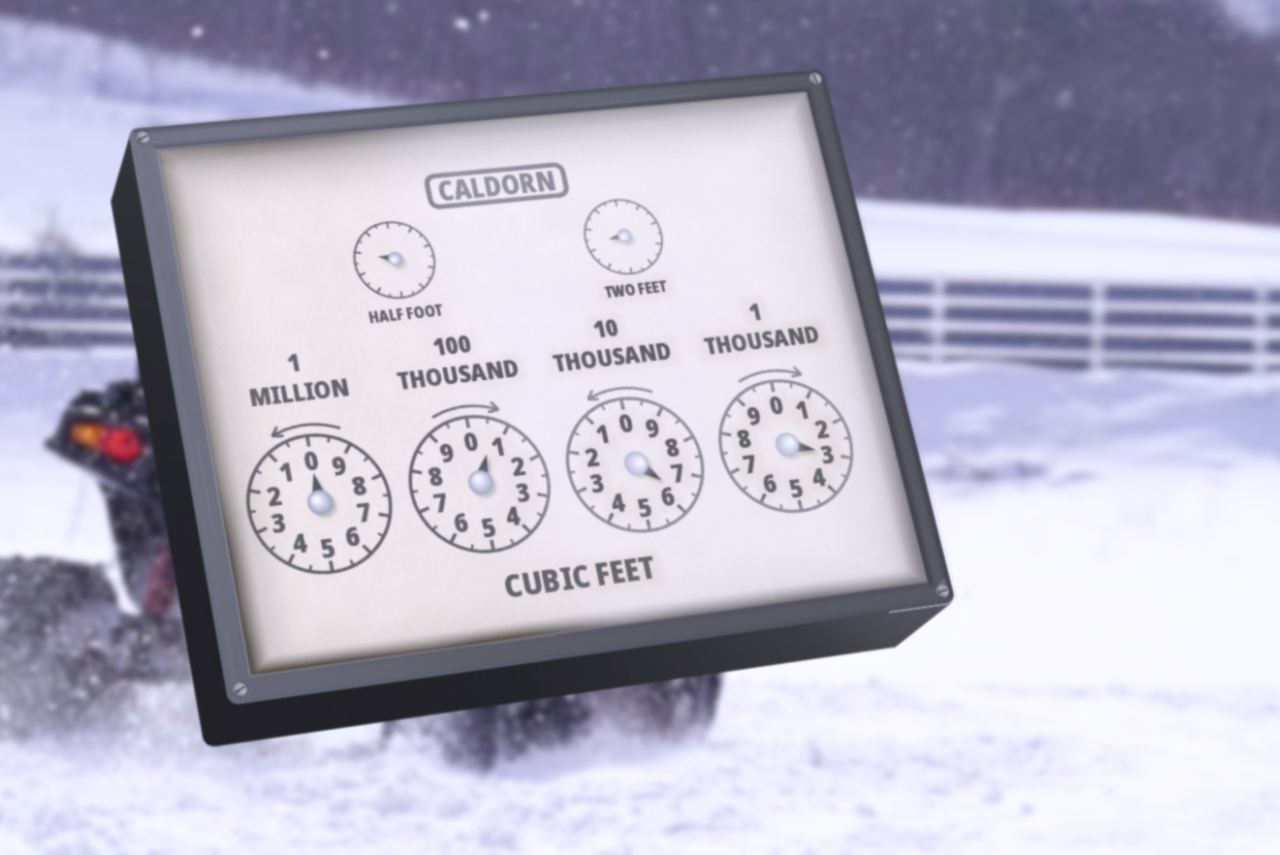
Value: 6300 ft³
